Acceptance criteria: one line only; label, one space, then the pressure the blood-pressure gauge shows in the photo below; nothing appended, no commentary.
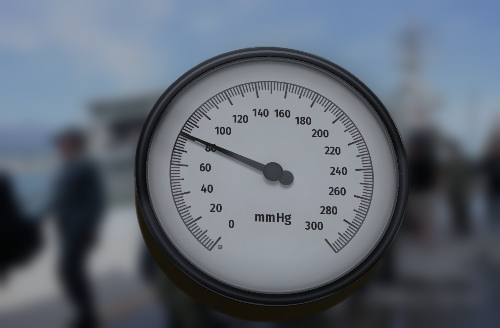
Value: 80 mmHg
